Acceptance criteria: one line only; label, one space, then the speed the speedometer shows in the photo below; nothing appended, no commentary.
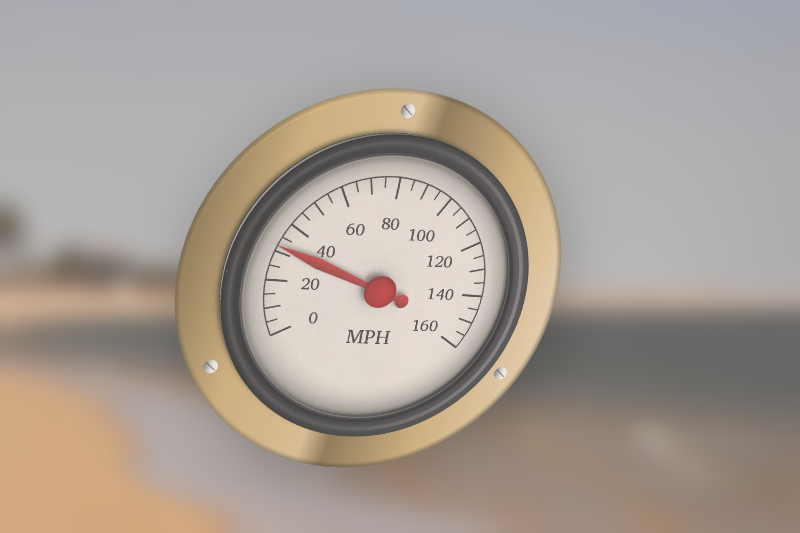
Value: 32.5 mph
